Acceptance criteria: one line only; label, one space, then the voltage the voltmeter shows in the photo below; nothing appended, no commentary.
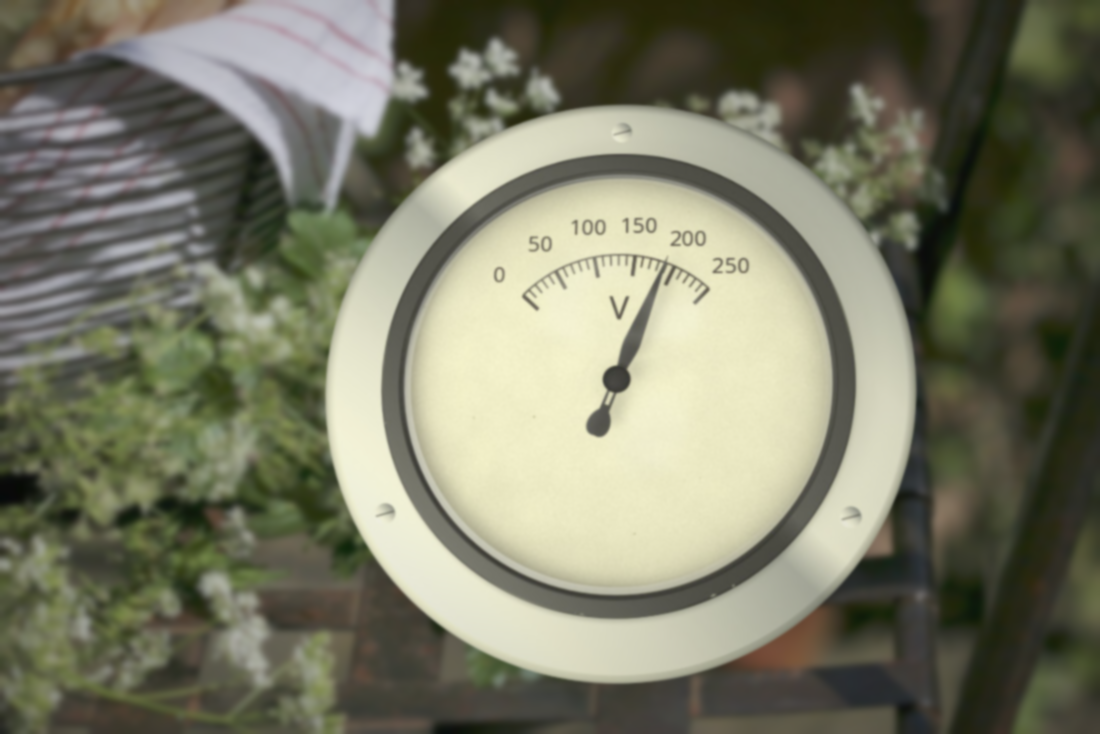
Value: 190 V
